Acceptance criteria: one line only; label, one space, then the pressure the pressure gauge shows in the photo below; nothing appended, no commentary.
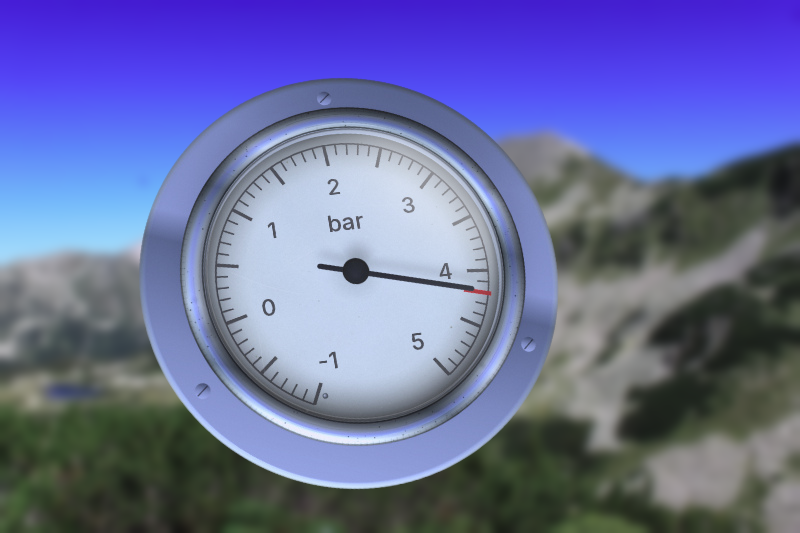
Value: 4.2 bar
